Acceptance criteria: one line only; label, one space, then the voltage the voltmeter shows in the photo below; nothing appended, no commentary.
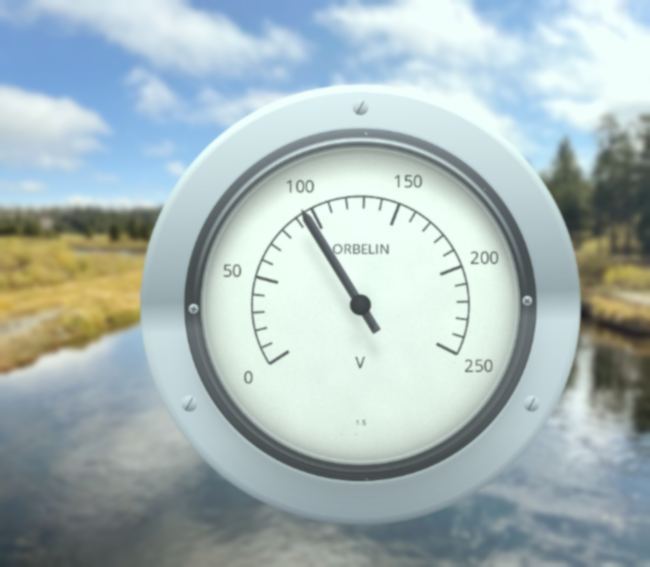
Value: 95 V
